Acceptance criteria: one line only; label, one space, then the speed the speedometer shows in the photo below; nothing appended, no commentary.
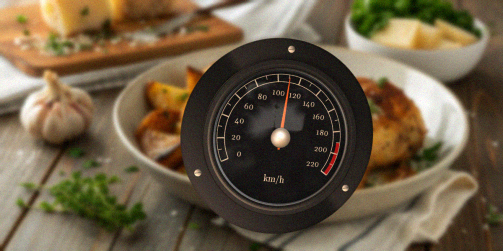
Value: 110 km/h
